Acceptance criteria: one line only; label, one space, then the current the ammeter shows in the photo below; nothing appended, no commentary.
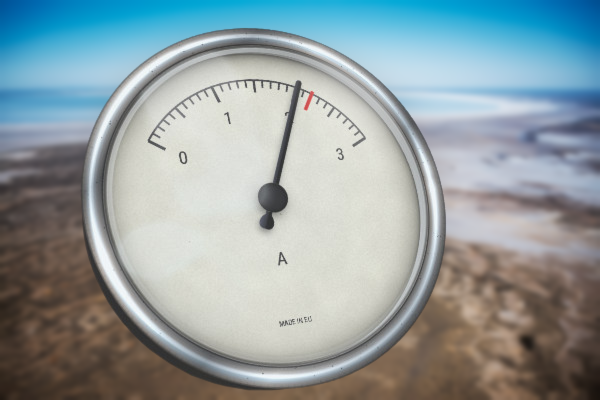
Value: 2 A
